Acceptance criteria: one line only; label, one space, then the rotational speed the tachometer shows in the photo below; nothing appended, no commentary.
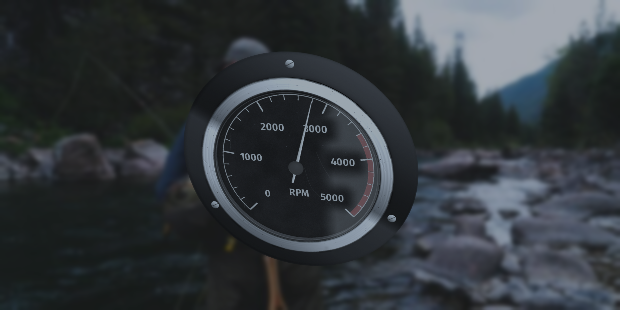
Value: 2800 rpm
